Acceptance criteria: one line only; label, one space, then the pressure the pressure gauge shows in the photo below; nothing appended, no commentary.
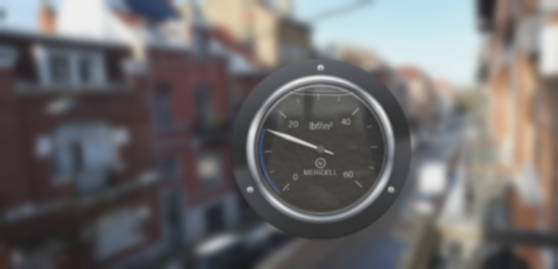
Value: 15 psi
